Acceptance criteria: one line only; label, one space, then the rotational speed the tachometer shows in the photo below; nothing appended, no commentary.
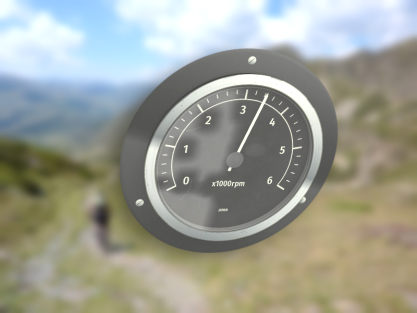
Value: 3400 rpm
